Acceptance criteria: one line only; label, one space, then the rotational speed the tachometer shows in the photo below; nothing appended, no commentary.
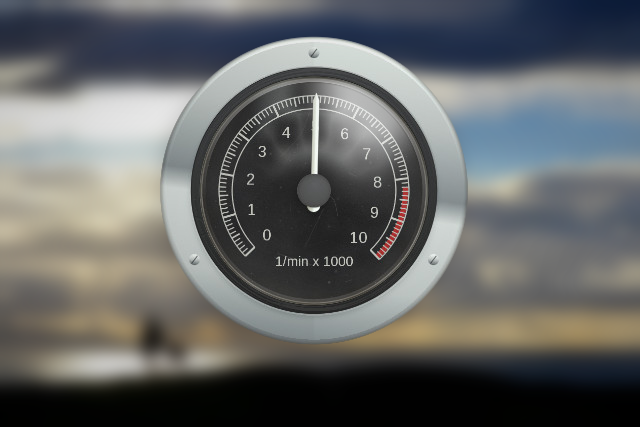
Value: 5000 rpm
